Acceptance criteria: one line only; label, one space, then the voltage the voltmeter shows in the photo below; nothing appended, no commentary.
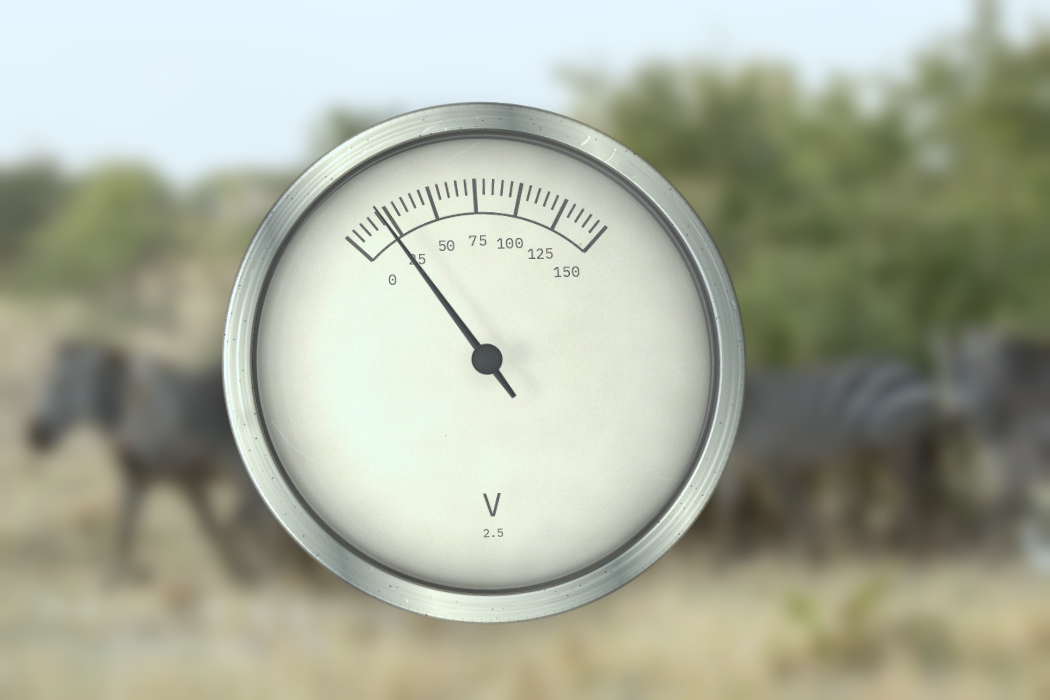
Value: 20 V
